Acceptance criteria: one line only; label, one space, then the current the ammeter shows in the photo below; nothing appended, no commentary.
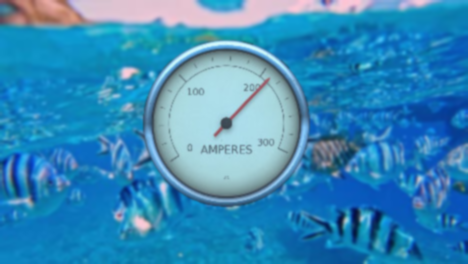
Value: 210 A
